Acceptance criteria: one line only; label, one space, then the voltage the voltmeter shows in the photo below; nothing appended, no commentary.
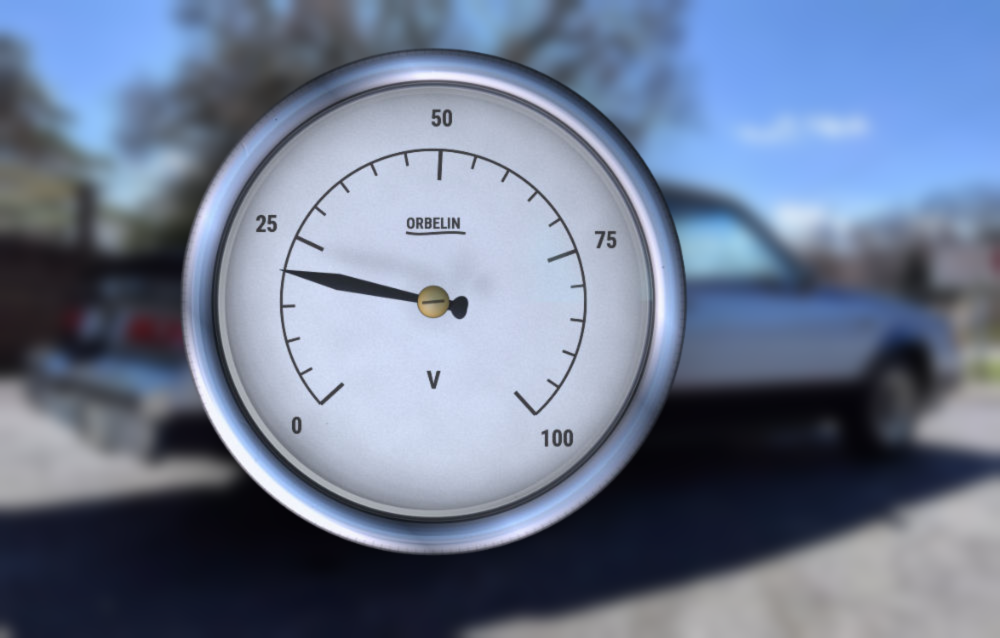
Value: 20 V
